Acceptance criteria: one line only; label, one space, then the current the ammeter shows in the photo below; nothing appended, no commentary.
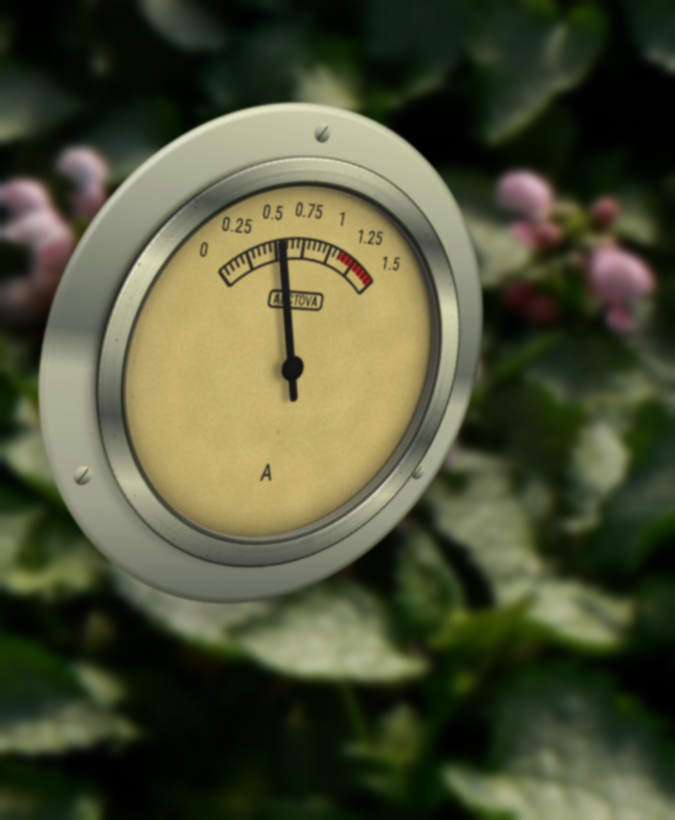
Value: 0.5 A
